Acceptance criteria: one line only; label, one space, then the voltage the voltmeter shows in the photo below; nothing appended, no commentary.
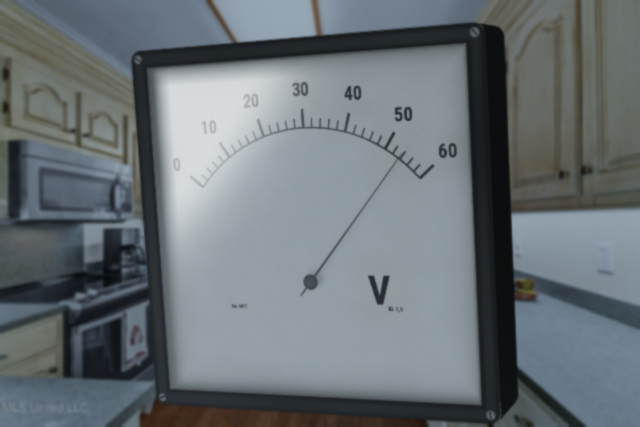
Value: 54 V
